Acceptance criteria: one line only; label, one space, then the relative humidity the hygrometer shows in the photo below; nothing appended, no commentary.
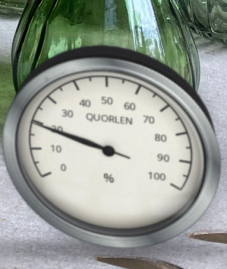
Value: 20 %
